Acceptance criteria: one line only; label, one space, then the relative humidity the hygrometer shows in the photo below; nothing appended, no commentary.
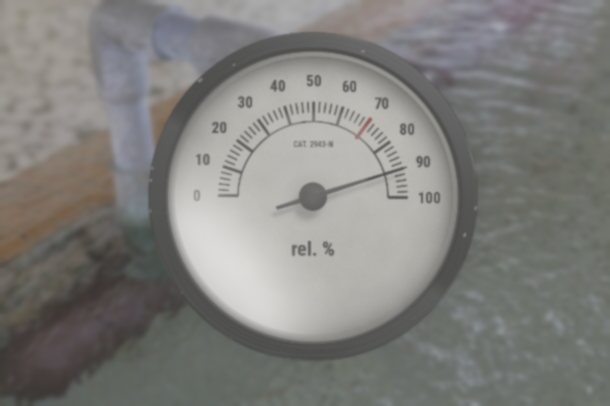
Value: 90 %
